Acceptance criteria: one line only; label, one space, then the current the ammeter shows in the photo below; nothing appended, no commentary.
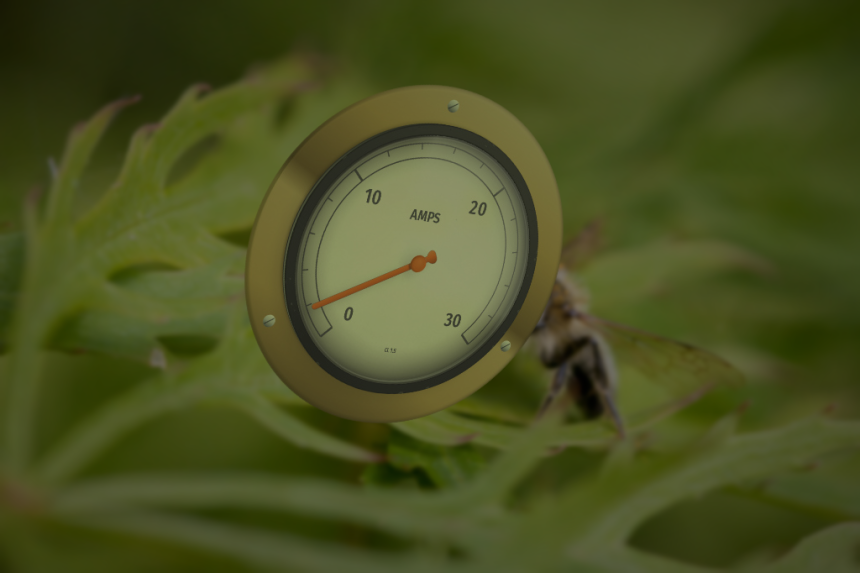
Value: 2 A
